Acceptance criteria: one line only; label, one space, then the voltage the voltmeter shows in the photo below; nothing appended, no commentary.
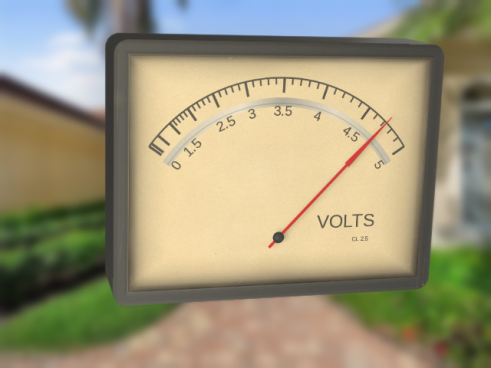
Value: 4.7 V
